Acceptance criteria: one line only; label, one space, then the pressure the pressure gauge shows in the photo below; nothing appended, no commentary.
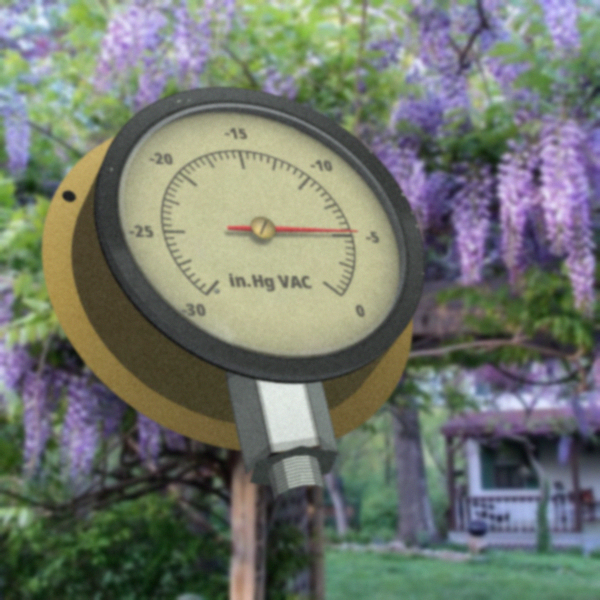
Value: -5 inHg
